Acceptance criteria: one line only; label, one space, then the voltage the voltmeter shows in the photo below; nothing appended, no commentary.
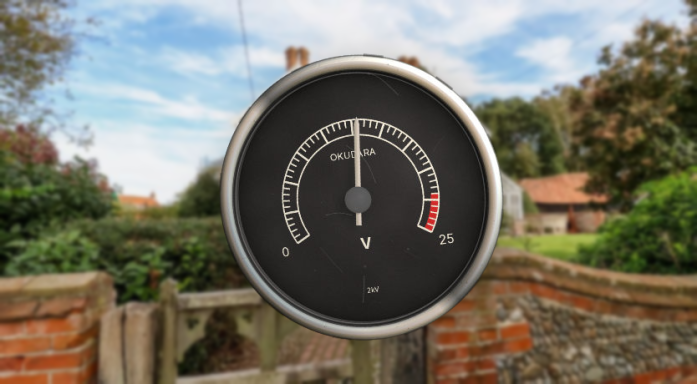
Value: 13 V
